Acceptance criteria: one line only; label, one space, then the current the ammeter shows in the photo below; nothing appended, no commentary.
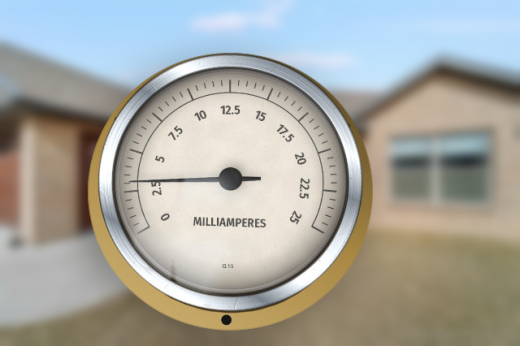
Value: 3 mA
